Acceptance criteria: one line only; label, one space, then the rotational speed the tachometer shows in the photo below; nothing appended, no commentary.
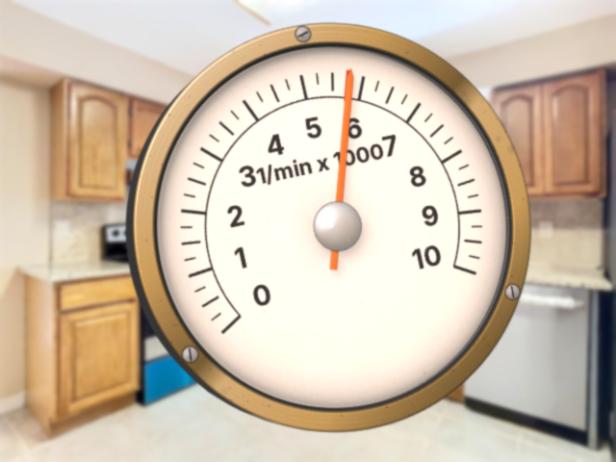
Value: 5750 rpm
